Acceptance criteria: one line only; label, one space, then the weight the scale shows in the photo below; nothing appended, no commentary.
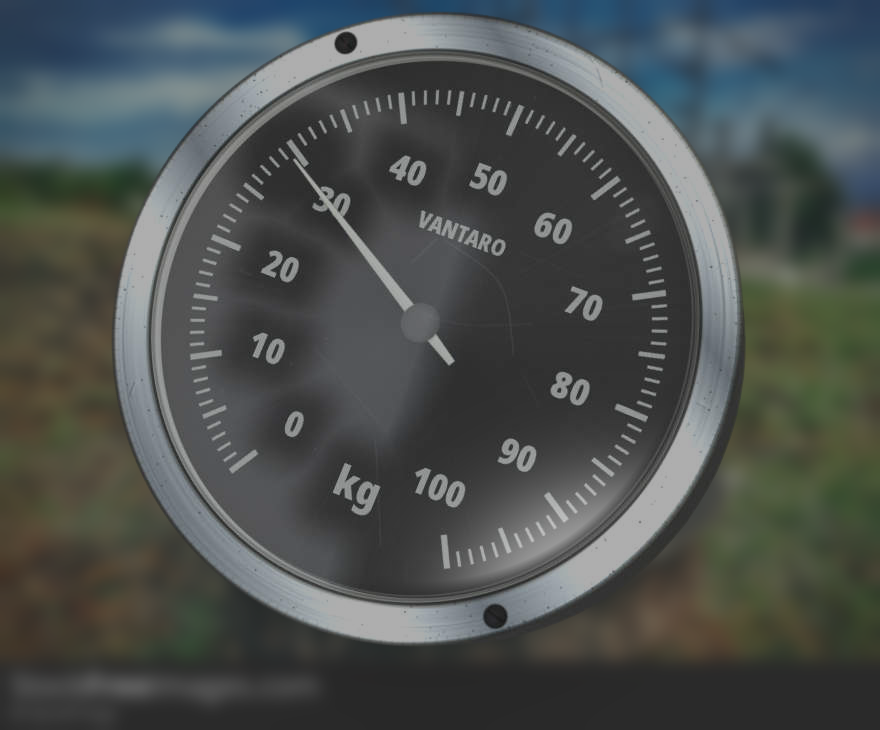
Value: 29.5 kg
